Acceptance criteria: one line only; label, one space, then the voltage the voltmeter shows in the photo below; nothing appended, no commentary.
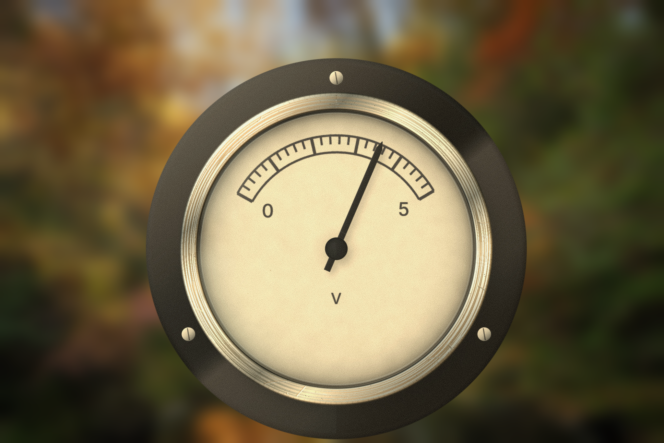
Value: 3.5 V
